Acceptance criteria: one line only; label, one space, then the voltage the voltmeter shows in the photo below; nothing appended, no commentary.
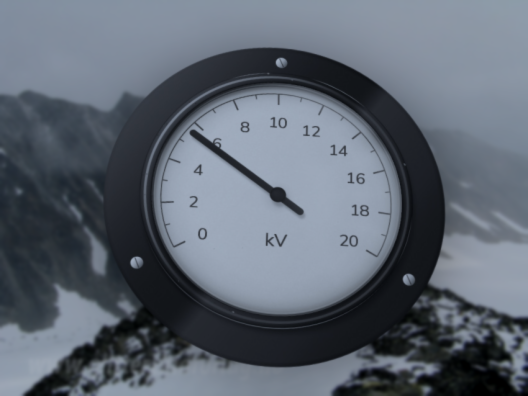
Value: 5.5 kV
